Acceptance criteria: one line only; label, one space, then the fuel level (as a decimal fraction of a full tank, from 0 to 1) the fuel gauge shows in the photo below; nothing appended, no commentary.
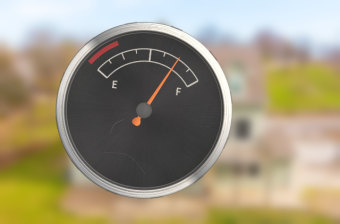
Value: 0.75
